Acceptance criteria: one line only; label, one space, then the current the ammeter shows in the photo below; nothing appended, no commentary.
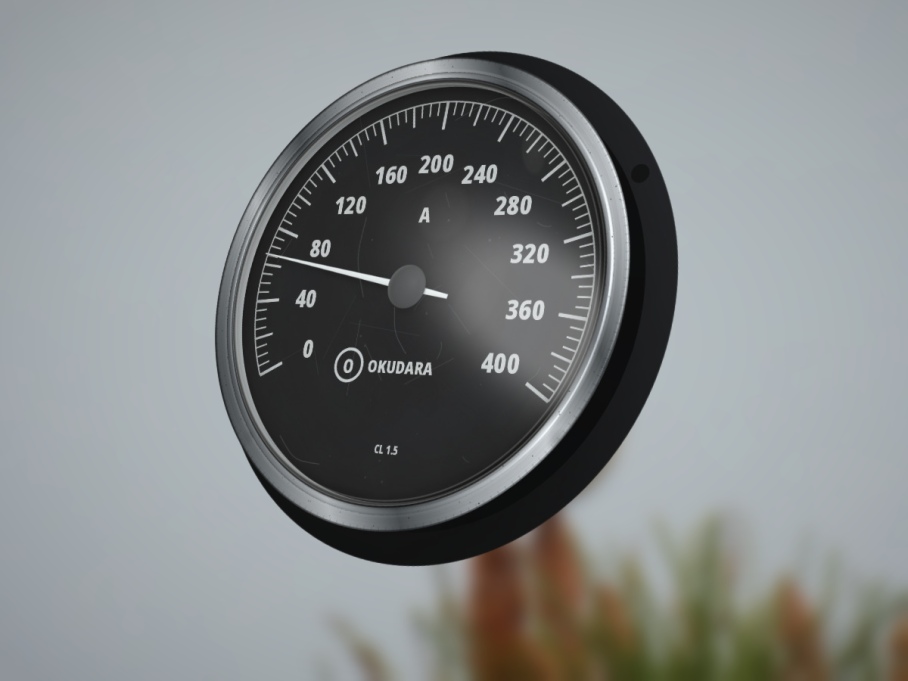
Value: 65 A
